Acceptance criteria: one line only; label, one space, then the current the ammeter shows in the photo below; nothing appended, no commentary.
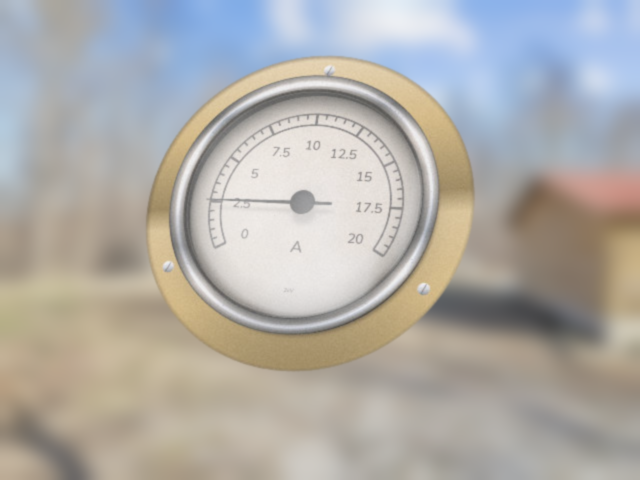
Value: 2.5 A
